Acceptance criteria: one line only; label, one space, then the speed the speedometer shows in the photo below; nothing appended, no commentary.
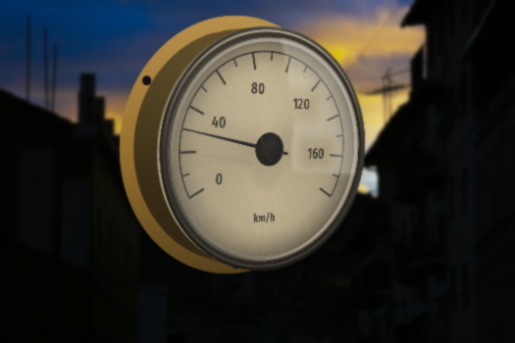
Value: 30 km/h
